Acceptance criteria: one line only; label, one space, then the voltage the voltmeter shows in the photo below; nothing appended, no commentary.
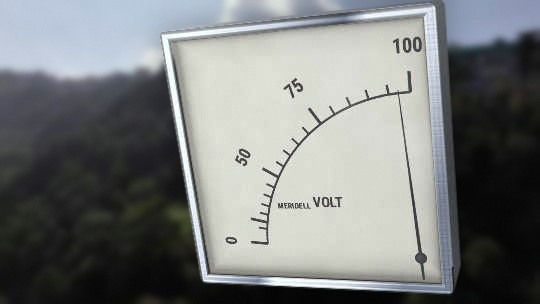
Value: 97.5 V
